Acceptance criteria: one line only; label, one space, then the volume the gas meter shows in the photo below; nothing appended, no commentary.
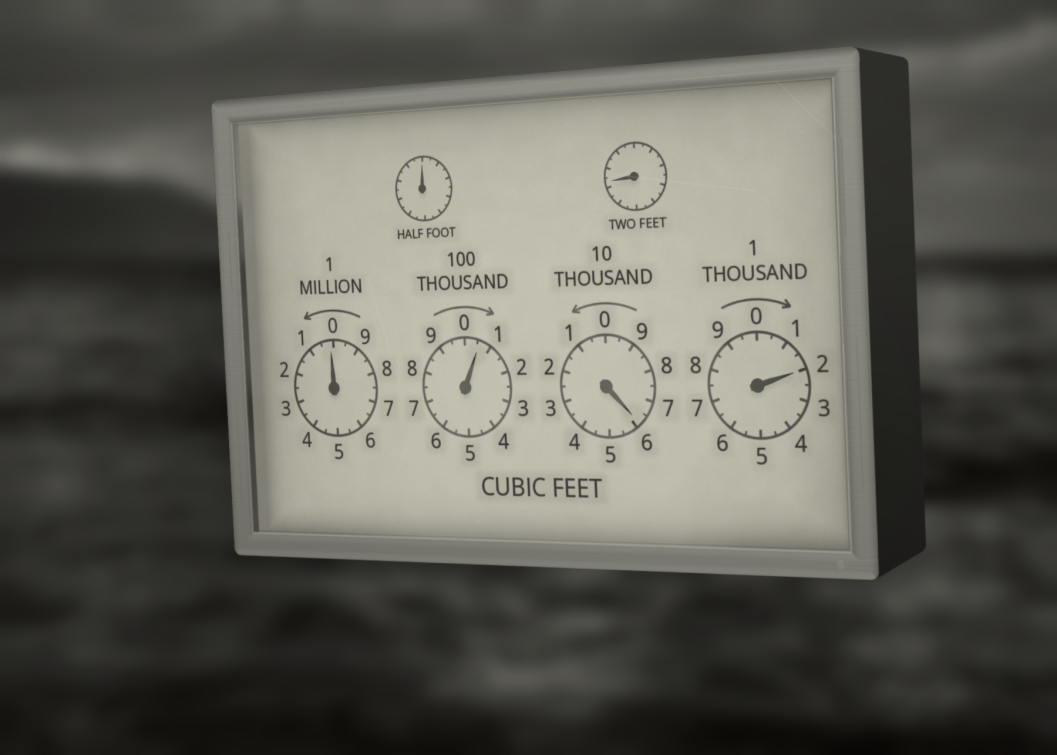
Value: 6200 ft³
